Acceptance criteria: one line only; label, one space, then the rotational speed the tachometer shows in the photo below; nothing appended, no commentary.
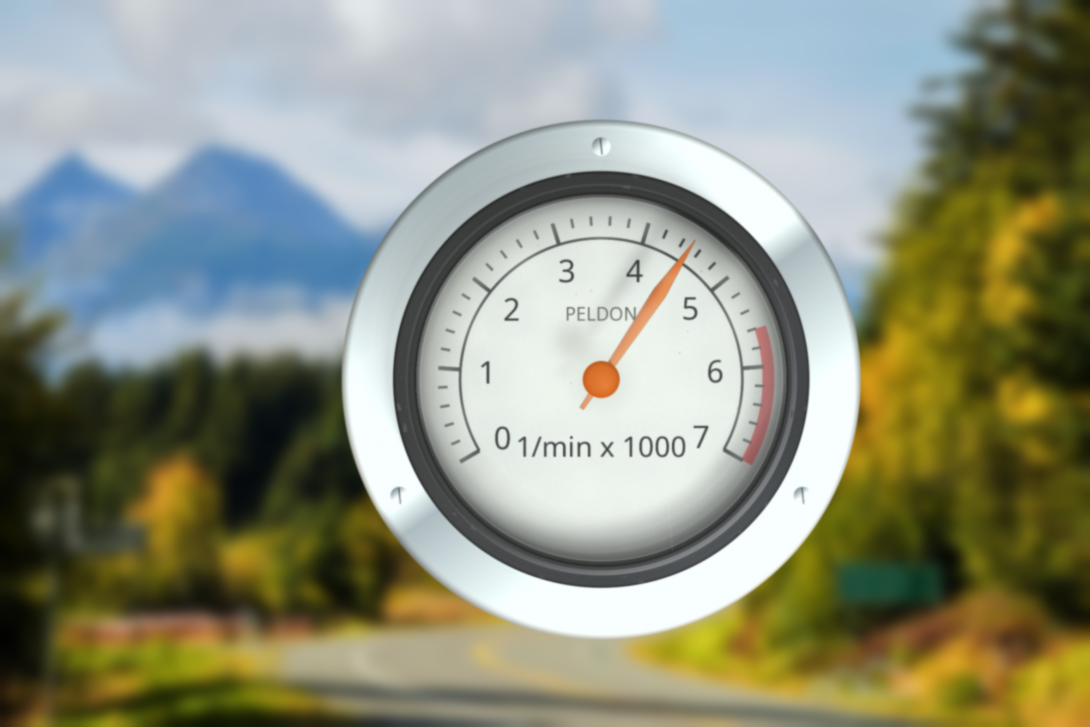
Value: 4500 rpm
